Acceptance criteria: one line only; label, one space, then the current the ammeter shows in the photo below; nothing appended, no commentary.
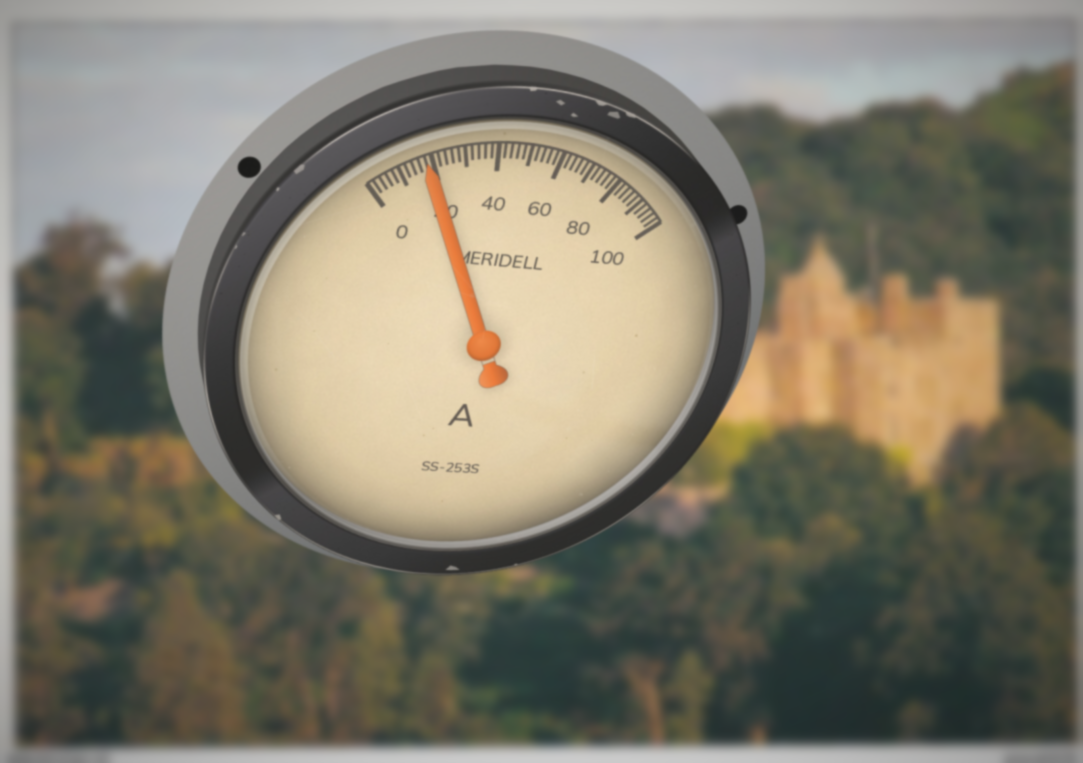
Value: 18 A
